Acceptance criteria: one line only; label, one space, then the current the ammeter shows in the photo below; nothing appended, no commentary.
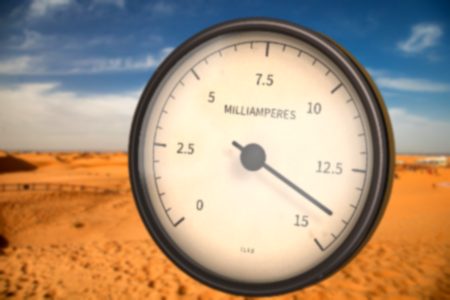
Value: 14 mA
